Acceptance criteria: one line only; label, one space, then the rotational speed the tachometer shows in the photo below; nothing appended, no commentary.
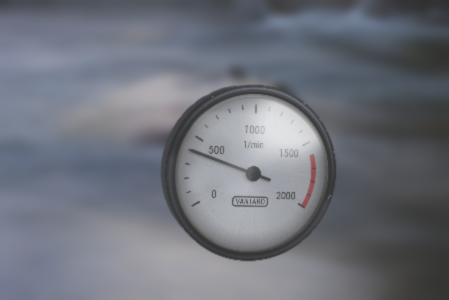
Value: 400 rpm
